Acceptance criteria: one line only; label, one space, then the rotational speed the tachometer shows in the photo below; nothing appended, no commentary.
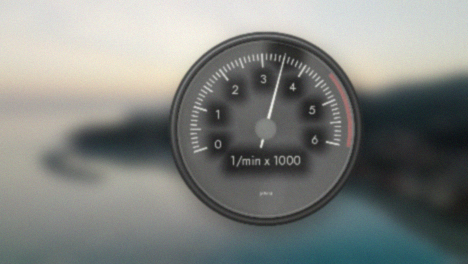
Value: 3500 rpm
